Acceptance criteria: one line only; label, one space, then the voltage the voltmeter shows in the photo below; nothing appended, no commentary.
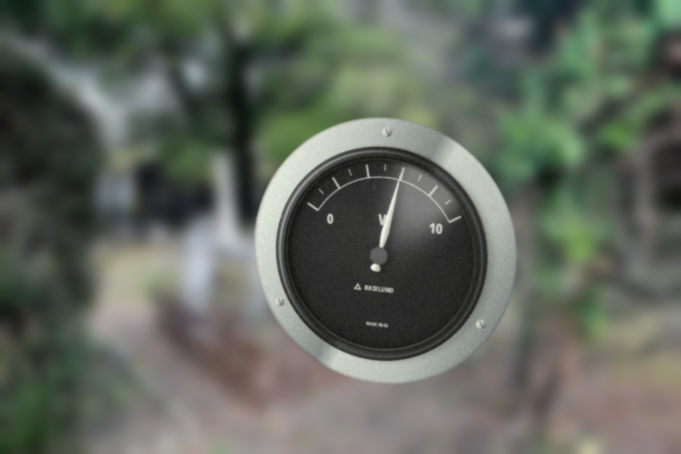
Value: 6 V
